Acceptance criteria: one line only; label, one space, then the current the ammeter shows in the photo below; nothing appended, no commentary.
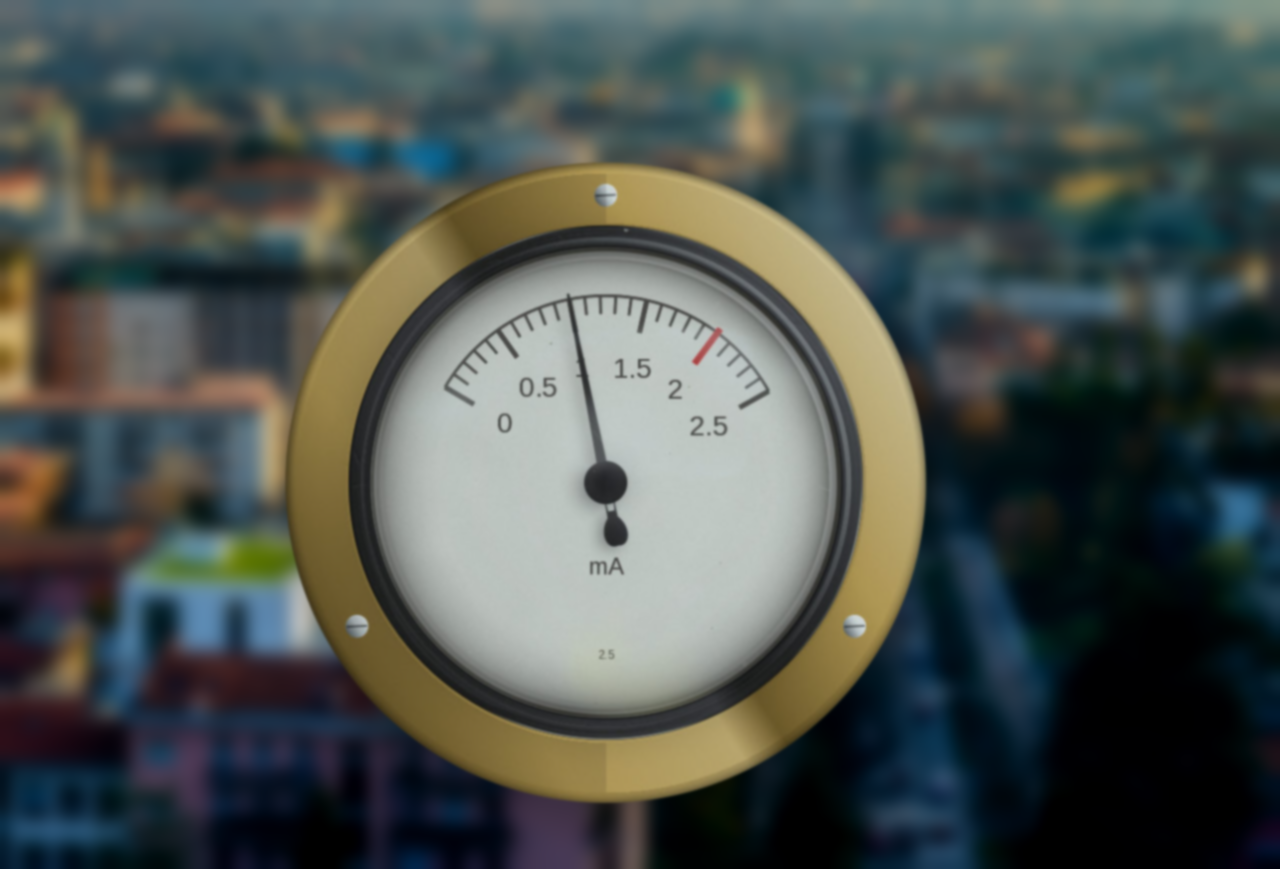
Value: 1 mA
